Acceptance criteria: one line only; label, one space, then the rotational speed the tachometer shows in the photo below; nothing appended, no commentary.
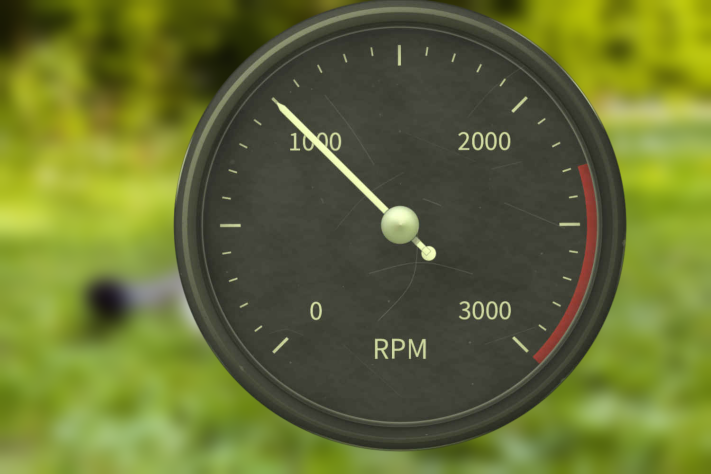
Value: 1000 rpm
